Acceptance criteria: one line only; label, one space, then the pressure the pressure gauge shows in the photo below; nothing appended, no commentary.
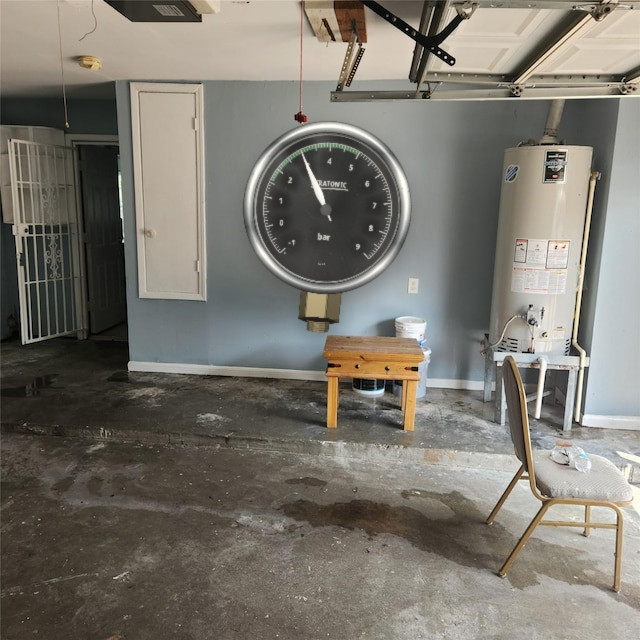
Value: 3 bar
